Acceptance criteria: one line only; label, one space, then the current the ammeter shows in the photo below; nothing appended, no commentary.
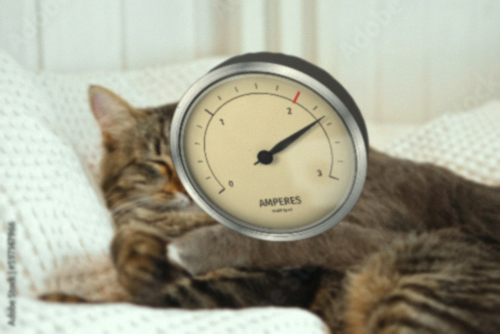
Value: 2.3 A
